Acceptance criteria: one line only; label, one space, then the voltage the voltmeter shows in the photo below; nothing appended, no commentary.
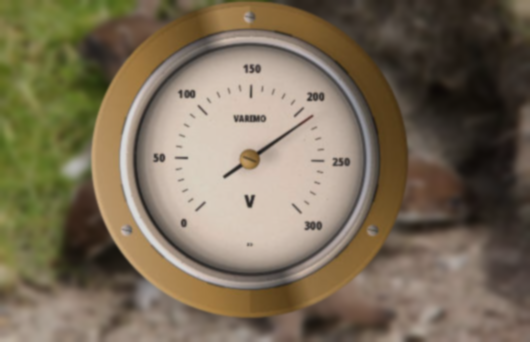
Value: 210 V
